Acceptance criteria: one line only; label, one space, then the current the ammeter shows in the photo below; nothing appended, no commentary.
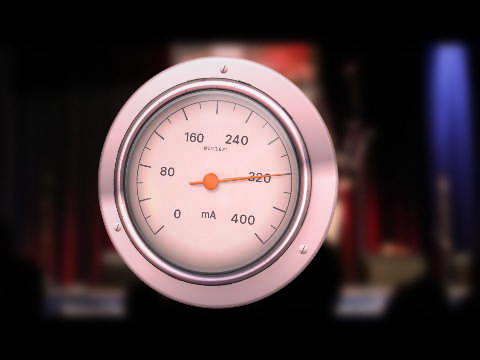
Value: 320 mA
